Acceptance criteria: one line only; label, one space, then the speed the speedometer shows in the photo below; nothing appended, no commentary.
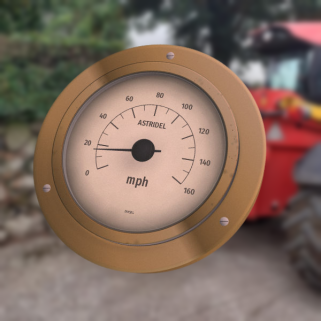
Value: 15 mph
